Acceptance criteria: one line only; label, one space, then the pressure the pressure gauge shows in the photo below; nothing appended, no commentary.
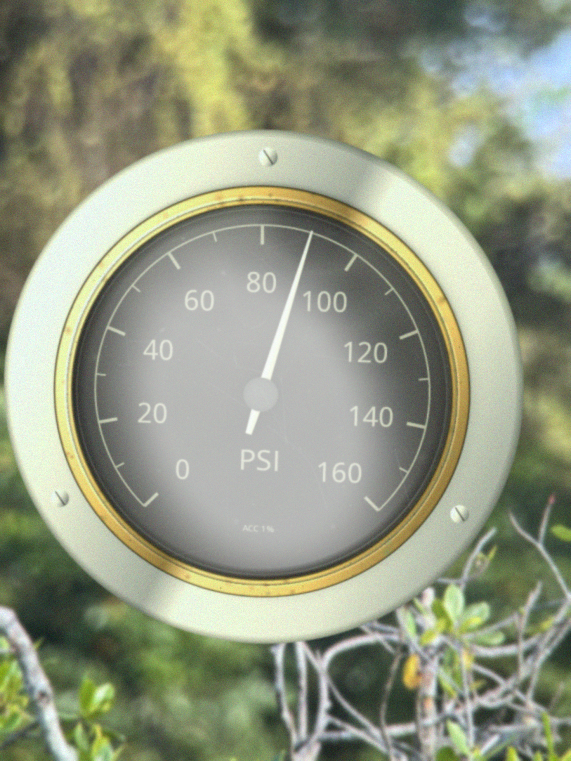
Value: 90 psi
